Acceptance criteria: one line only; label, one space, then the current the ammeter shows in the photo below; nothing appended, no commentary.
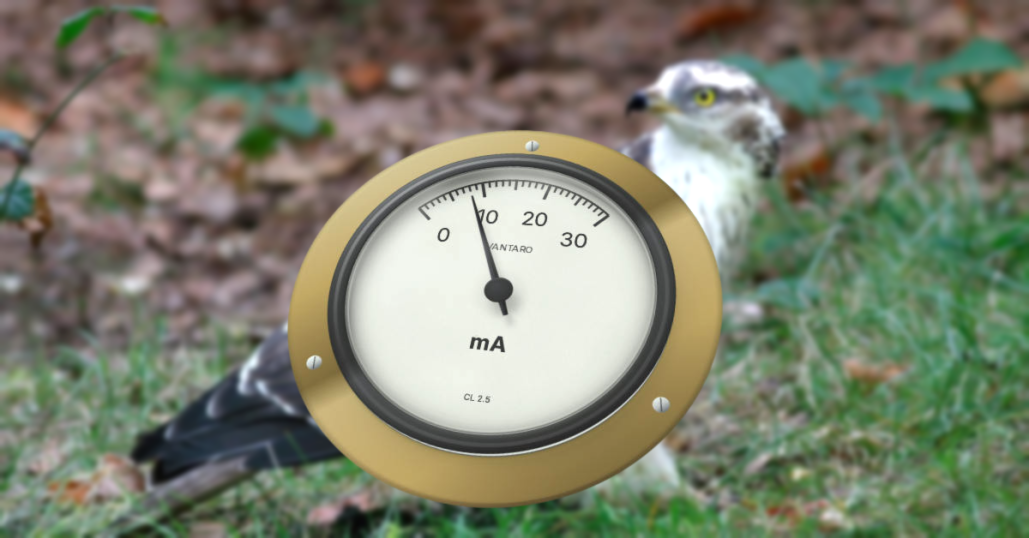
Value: 8 mA
